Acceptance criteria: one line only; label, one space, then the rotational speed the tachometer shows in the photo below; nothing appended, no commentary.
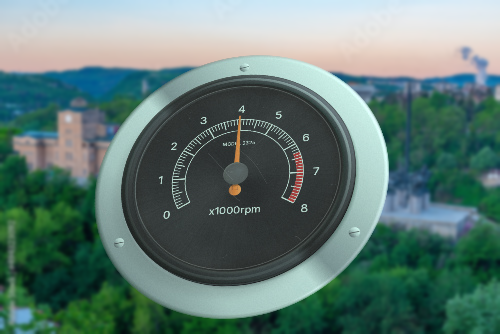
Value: 4000 rpm
